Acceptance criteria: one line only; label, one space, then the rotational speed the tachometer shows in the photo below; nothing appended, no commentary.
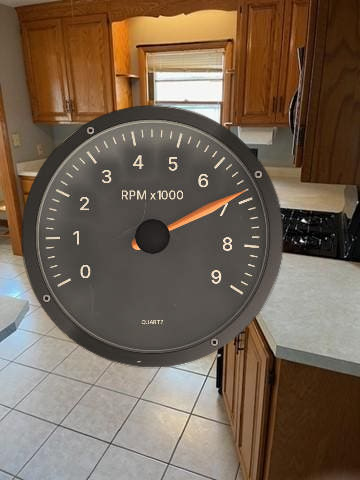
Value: 6800 rpm
